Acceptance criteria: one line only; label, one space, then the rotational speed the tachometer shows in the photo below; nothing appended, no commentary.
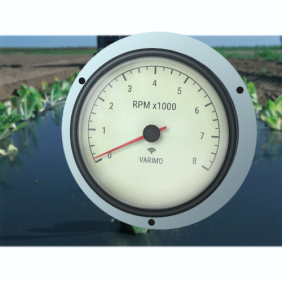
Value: 125 rpm
